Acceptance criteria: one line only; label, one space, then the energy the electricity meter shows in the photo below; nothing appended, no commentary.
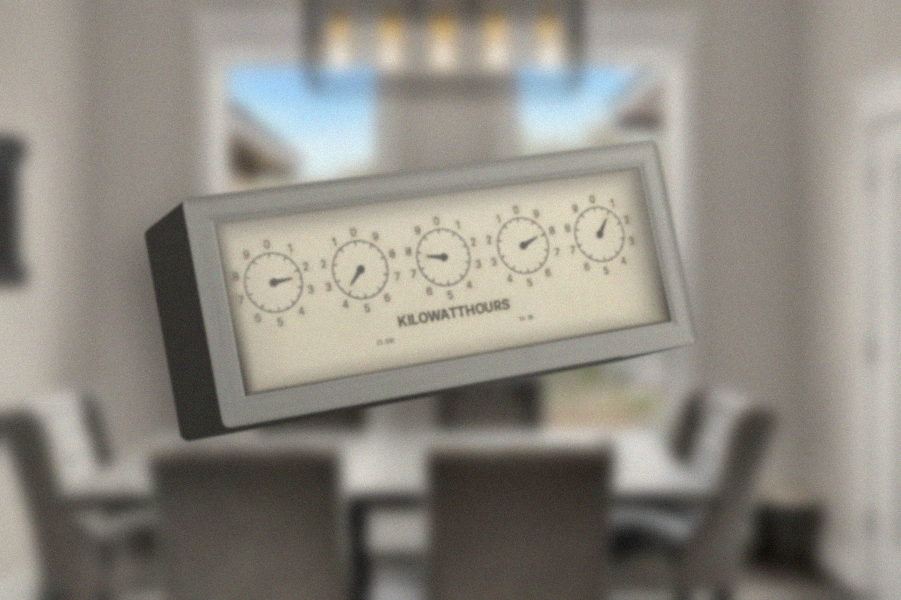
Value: 23781 kWh
